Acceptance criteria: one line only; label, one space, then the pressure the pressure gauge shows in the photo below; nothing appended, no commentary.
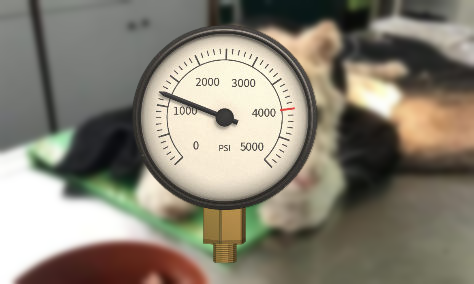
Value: 1200 psi
